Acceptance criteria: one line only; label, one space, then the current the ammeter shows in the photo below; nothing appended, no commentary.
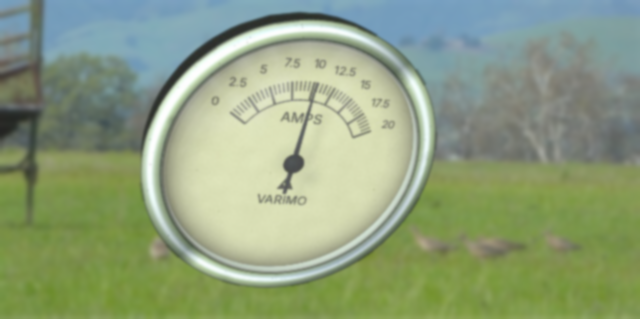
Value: 10 A
